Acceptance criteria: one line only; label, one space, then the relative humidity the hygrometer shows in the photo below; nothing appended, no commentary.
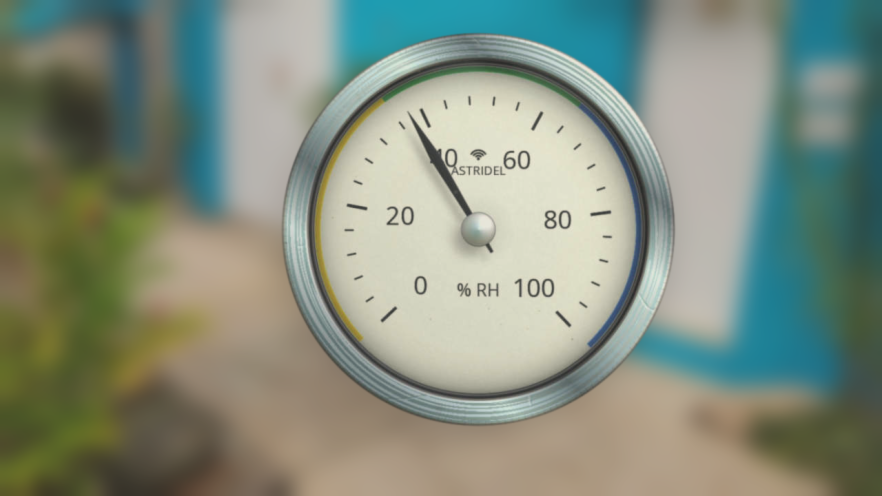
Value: 38 %
